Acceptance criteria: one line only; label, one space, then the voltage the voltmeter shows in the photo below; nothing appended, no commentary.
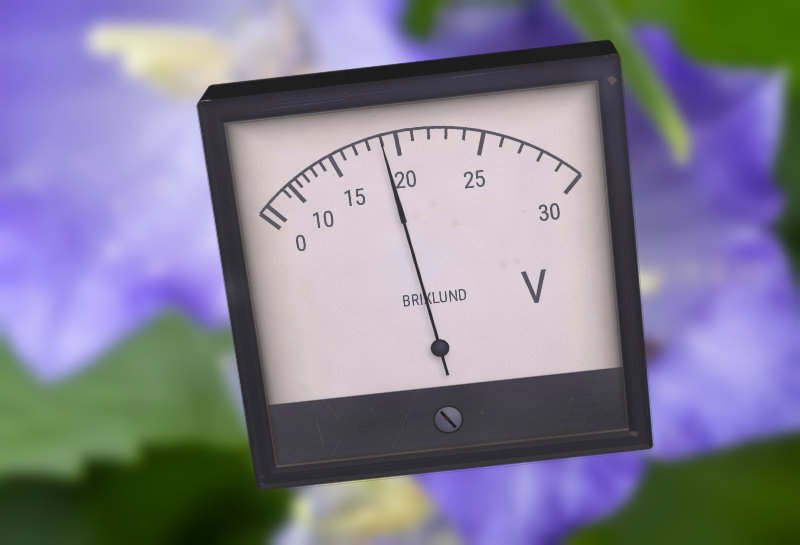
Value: 19 V
